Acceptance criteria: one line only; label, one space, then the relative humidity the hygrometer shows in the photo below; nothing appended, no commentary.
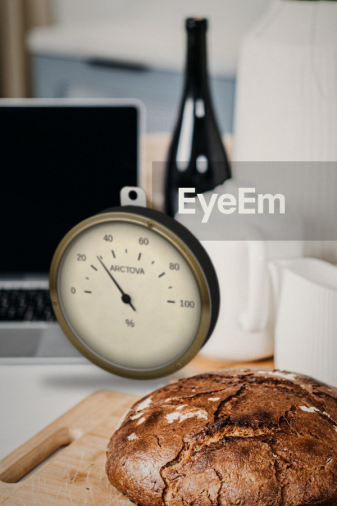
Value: 30 %
